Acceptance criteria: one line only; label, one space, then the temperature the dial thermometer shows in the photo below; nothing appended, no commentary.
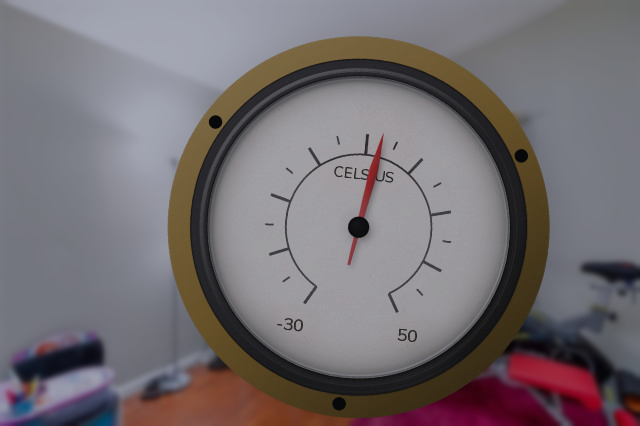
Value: 12.5 °C
